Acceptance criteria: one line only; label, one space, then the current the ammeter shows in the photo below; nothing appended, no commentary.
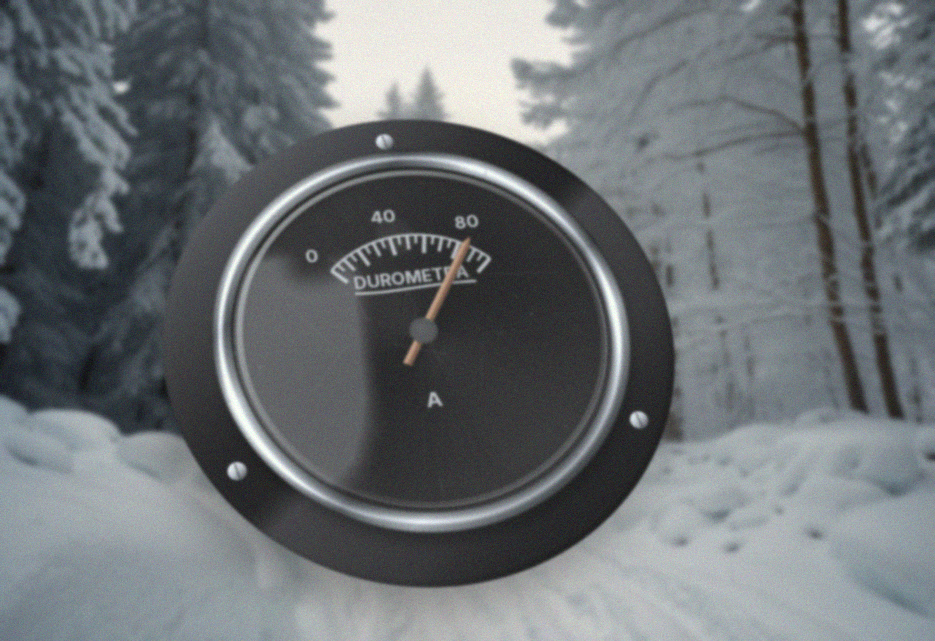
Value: 85 A
